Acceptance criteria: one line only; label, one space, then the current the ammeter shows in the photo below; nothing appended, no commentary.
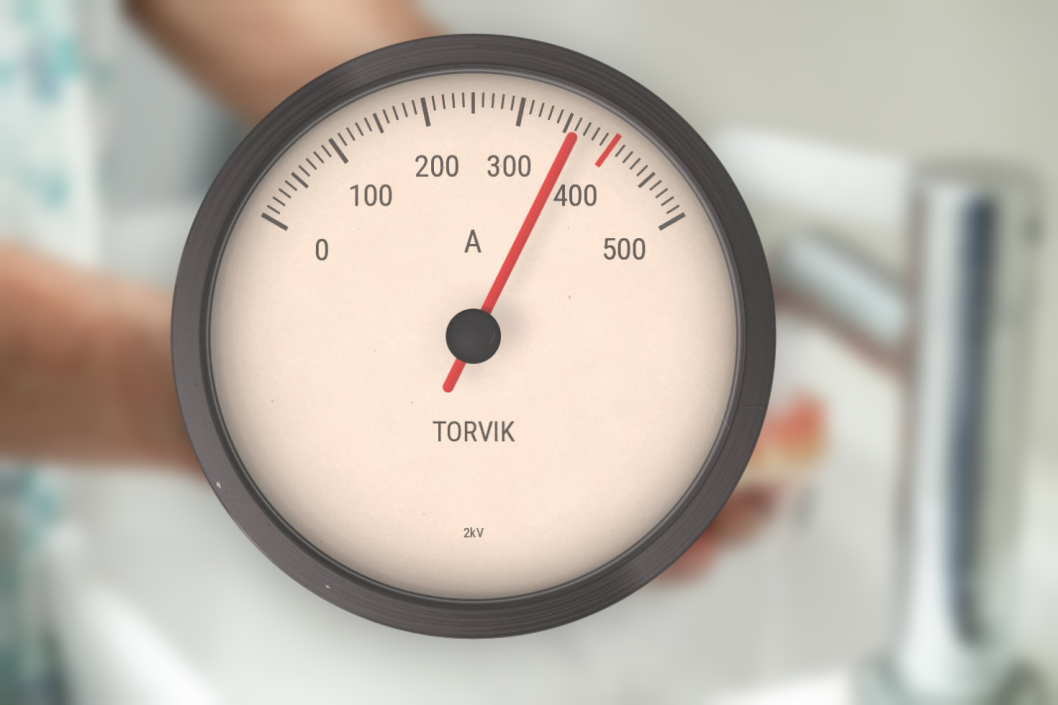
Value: 360 A
